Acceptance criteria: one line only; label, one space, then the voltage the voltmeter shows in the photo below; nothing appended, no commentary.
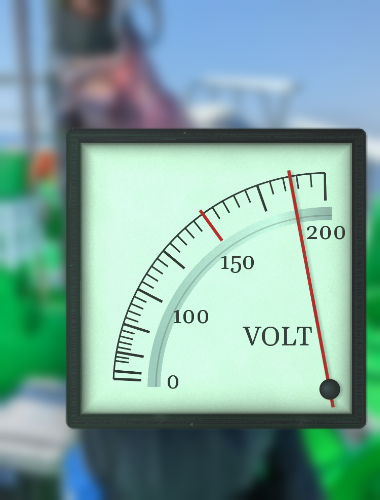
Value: 187.5 V
